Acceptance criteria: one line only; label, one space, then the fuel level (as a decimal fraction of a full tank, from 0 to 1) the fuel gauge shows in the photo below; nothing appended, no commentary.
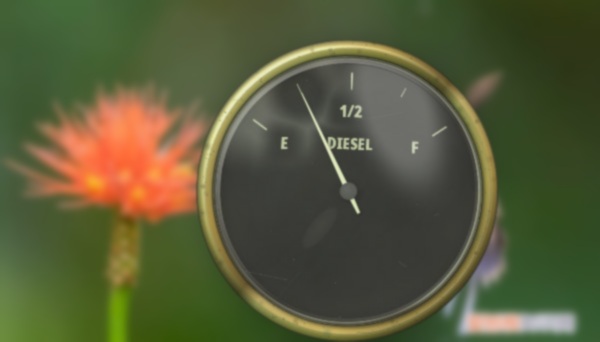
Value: 0.25
